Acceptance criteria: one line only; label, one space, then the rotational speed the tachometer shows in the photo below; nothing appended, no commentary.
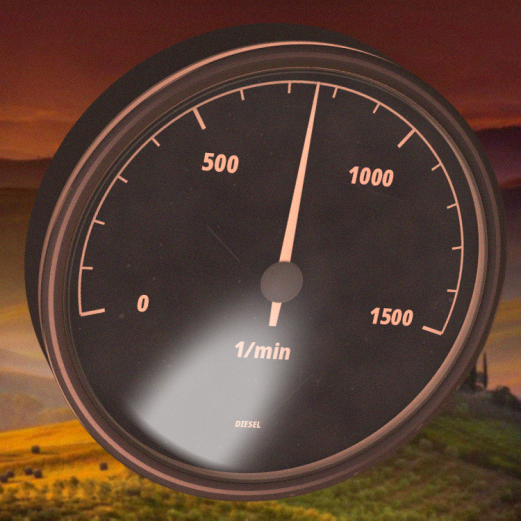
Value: 750 rpm
